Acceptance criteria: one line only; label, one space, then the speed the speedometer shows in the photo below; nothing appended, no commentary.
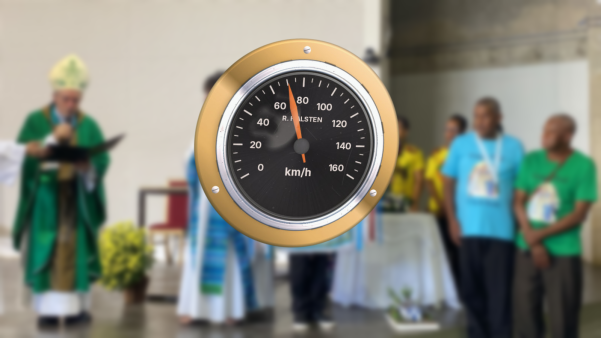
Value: 70 km/h
